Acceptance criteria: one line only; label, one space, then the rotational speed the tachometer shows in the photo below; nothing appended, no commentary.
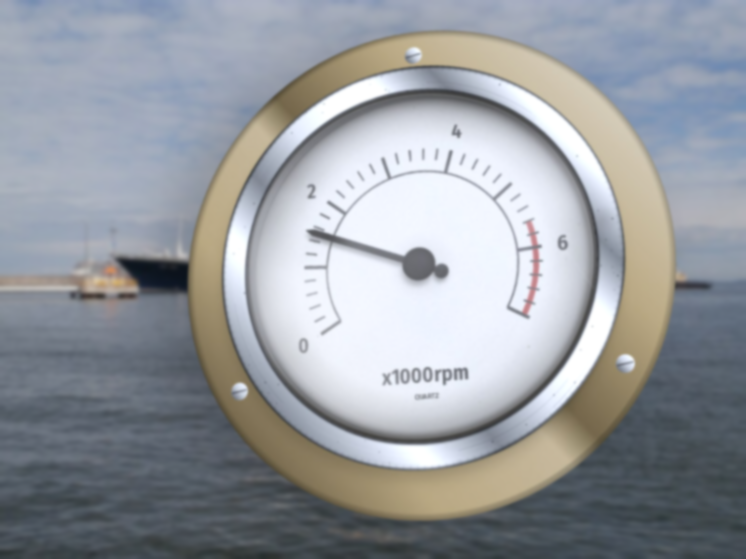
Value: 1500 rpm
